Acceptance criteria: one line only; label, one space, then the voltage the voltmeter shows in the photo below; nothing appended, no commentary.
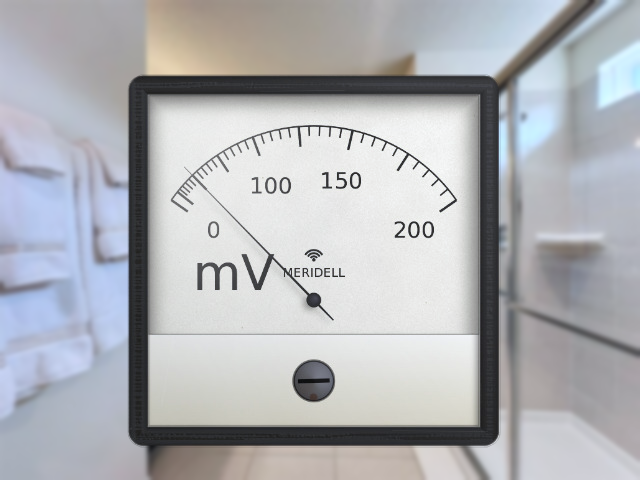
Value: 50 mV
